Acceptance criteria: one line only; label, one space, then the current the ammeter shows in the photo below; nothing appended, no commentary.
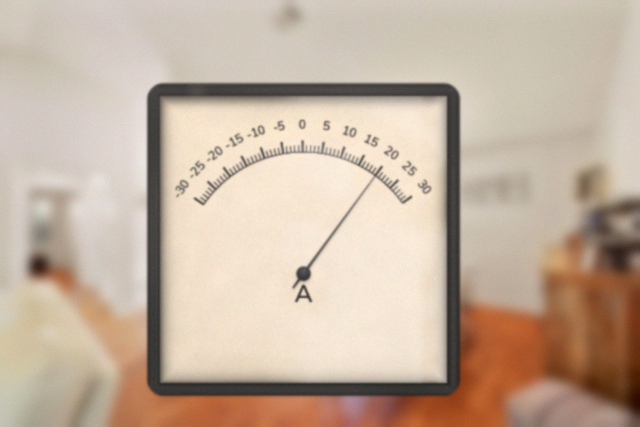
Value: 20 A
